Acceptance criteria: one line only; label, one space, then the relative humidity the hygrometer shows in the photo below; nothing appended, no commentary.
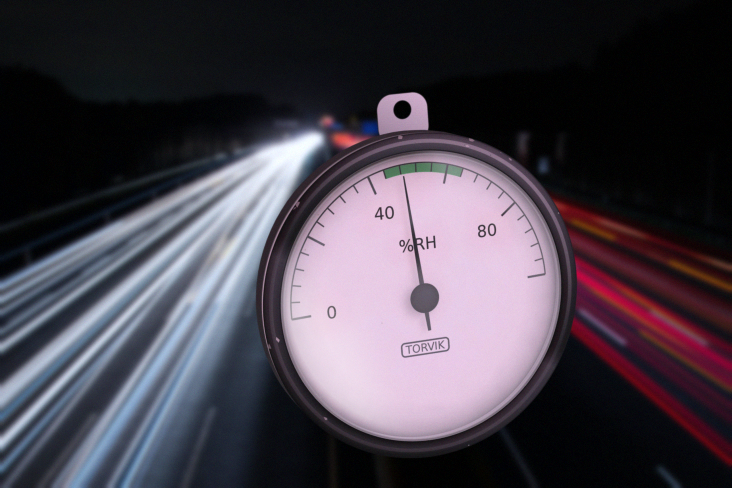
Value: 48 %
